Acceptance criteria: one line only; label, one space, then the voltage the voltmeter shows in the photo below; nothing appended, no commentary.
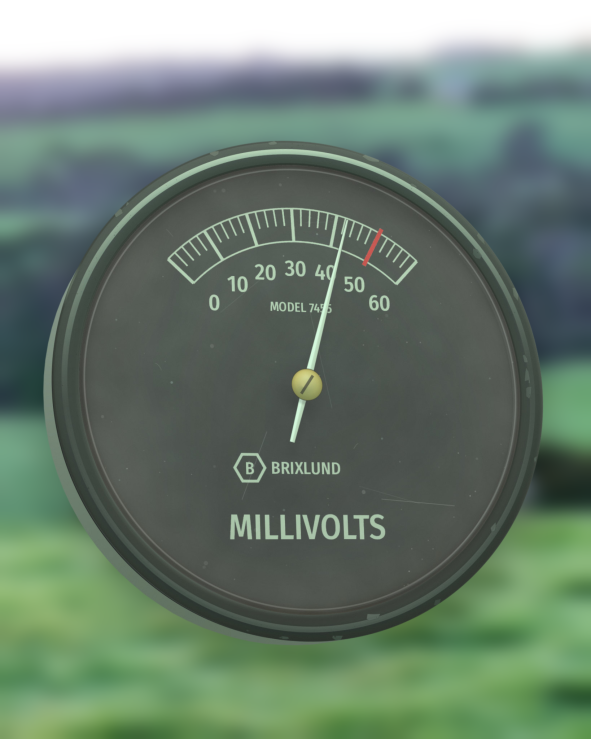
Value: 42 mV
